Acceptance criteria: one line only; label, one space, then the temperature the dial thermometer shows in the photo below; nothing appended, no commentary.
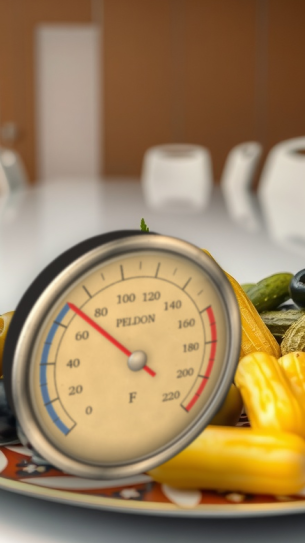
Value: 70 °F
